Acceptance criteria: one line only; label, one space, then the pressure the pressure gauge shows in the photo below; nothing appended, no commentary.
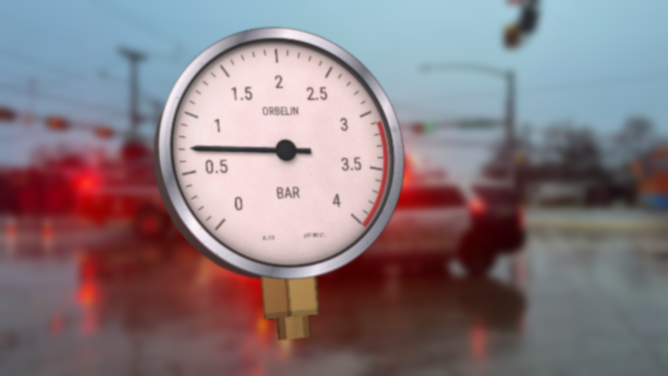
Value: 0.7 bar
